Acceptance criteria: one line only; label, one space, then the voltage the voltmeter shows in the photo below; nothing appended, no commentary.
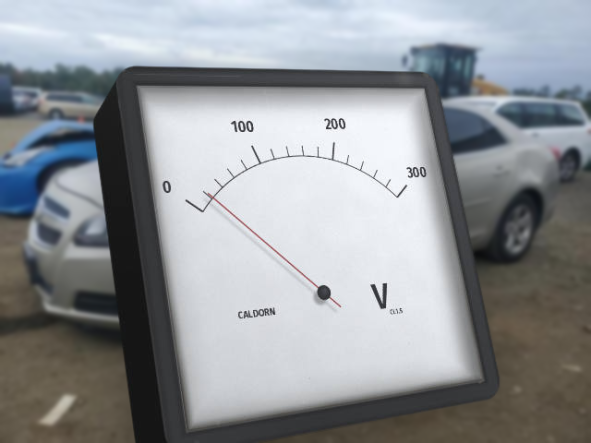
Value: 20 V
